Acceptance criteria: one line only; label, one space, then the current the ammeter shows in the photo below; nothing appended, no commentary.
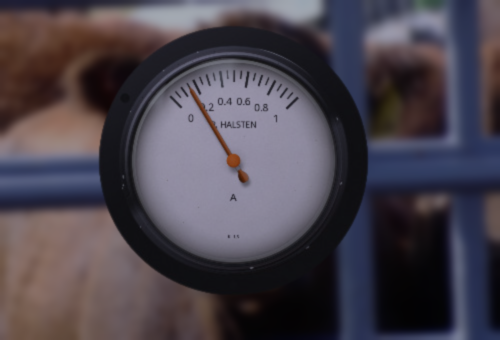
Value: 0.15 A
